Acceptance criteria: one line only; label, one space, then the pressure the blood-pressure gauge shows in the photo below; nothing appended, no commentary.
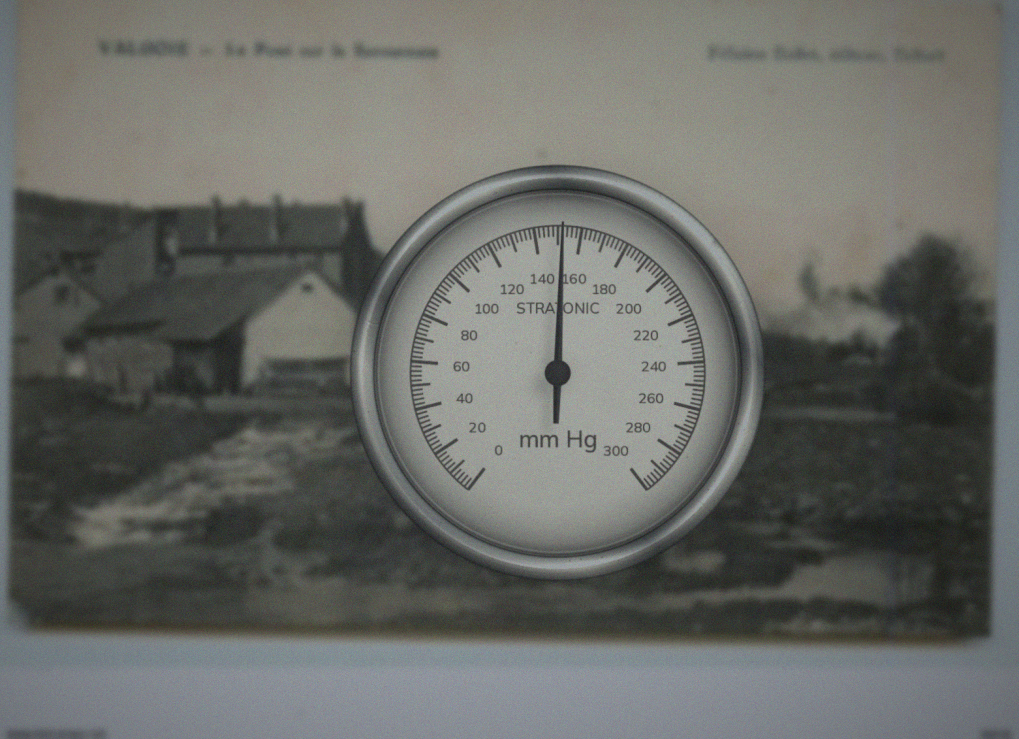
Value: 152 mmHg
